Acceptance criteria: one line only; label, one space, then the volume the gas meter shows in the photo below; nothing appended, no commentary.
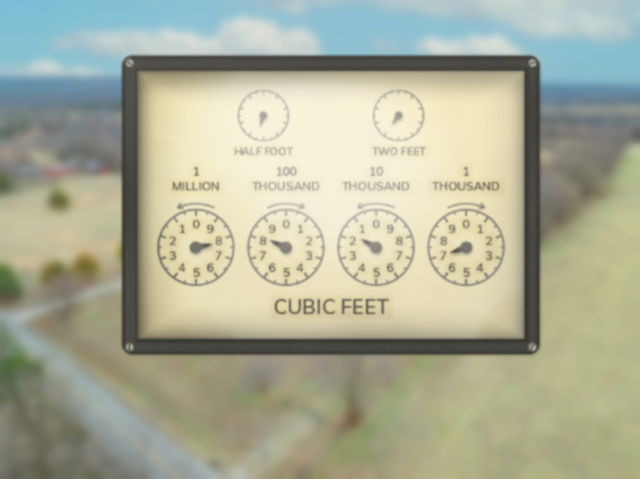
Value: 781700 ft³
